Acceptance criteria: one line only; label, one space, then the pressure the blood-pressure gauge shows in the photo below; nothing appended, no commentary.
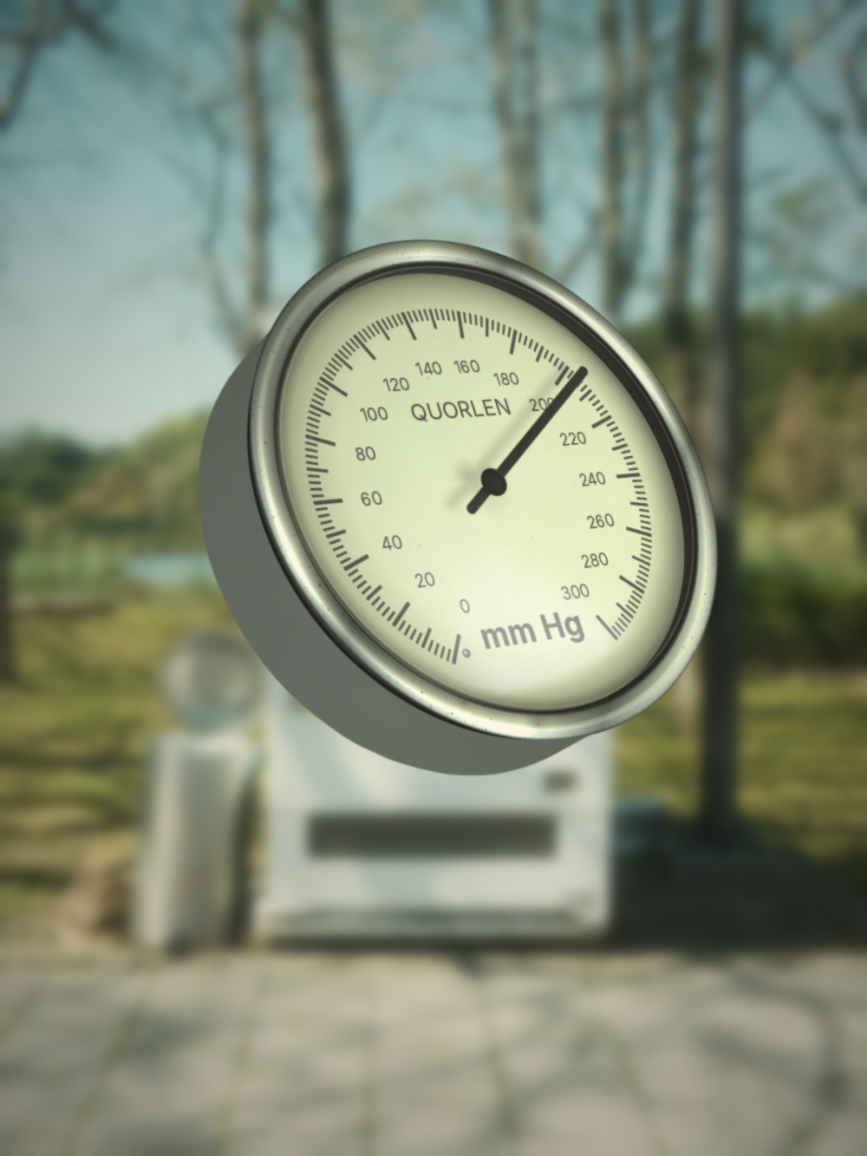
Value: 204 mmHg
